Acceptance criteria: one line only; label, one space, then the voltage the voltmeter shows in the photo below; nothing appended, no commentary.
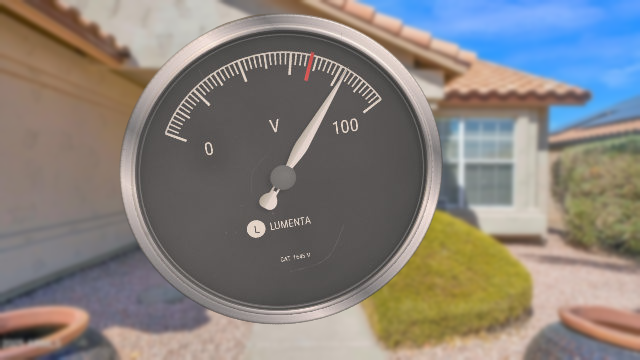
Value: 82 V
